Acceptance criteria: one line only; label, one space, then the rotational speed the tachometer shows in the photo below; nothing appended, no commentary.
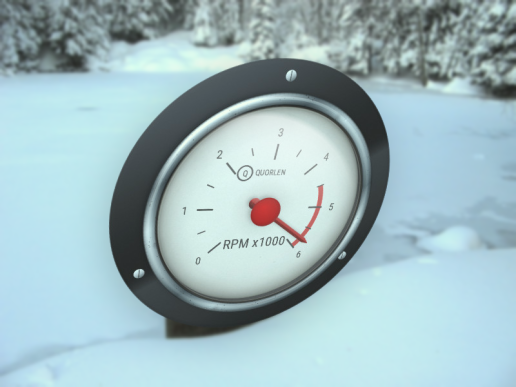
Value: 5750 rpm
